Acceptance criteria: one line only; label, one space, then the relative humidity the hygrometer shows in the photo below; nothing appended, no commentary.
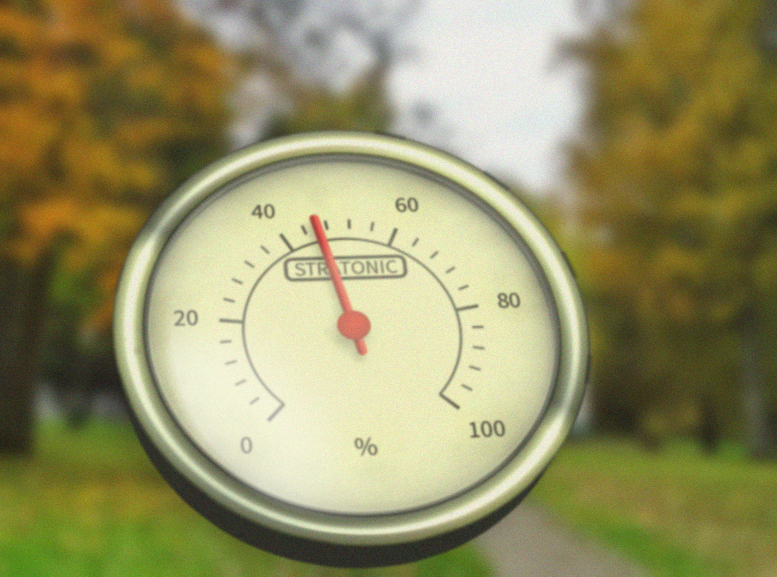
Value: 46 %
